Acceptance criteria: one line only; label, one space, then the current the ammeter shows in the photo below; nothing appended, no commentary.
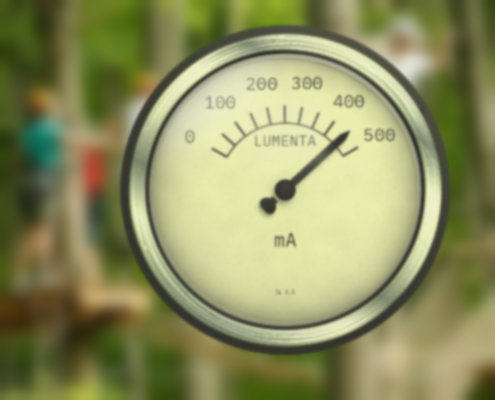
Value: 450 mA
